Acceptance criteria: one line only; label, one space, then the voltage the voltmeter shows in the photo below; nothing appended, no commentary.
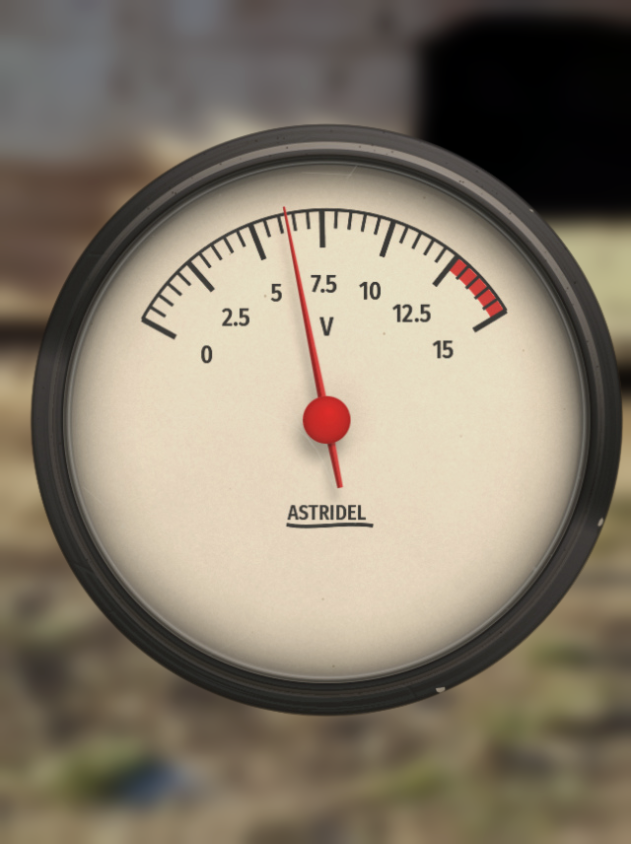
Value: 6.25 V
